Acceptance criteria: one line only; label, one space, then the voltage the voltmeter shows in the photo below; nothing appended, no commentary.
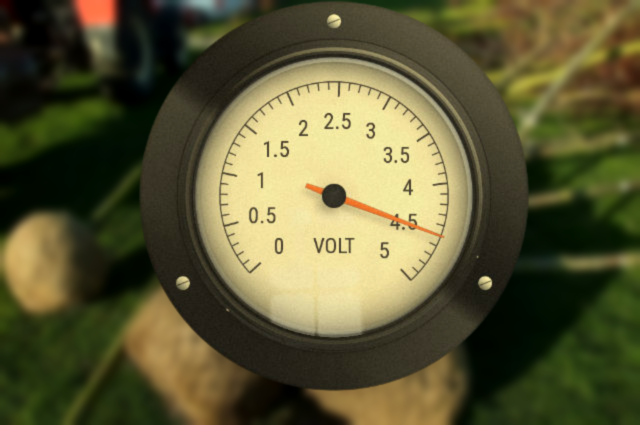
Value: 4.5 V
